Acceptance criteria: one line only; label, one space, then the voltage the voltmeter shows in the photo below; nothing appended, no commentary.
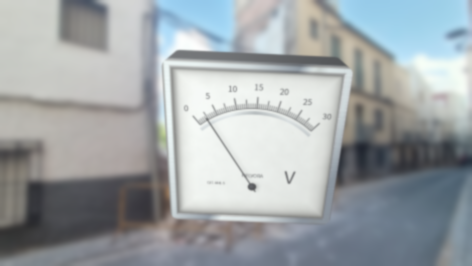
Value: 2.5 V
